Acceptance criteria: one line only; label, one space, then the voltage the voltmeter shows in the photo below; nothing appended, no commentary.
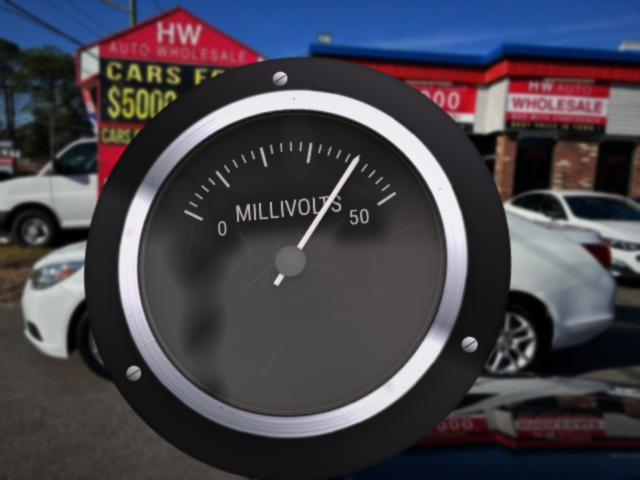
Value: 40 mV
